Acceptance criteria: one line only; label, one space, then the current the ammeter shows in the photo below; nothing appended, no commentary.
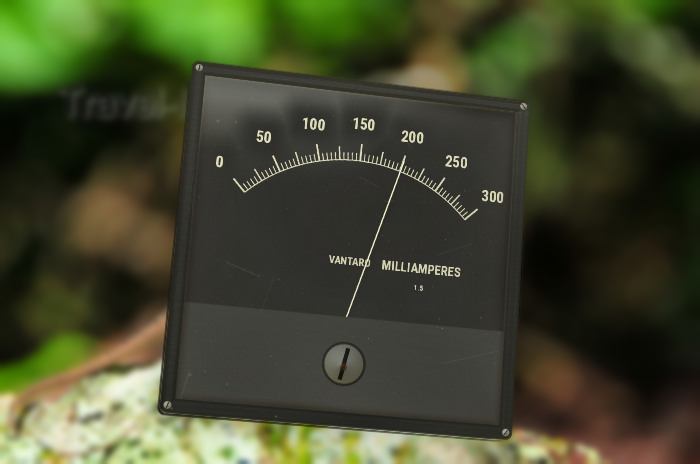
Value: 200 mA
